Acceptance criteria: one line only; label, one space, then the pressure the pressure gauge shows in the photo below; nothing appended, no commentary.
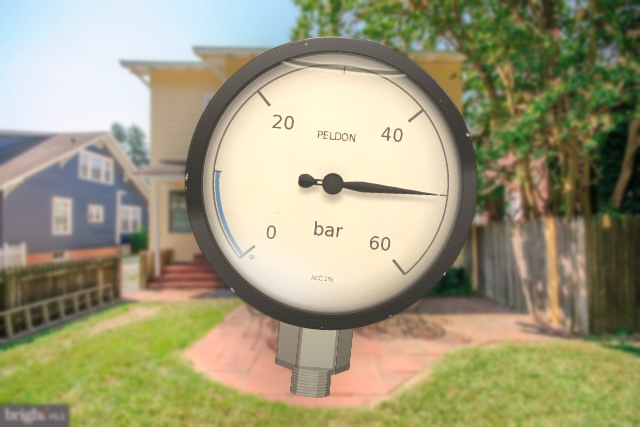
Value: 50 bar
